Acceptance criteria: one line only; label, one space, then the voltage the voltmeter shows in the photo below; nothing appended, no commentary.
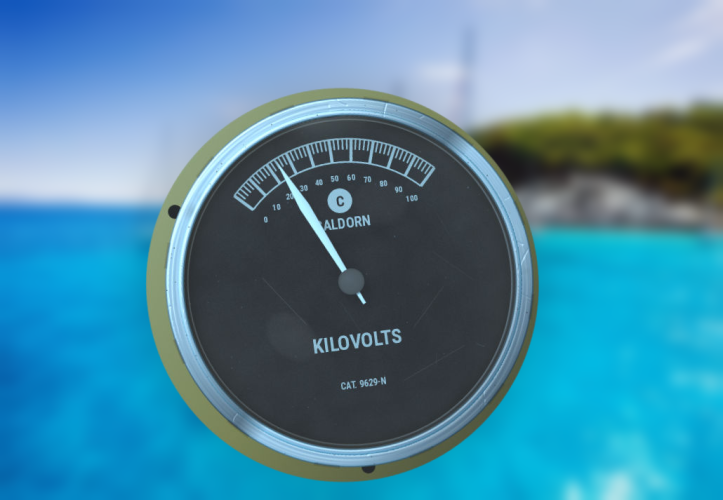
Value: 24 kV
